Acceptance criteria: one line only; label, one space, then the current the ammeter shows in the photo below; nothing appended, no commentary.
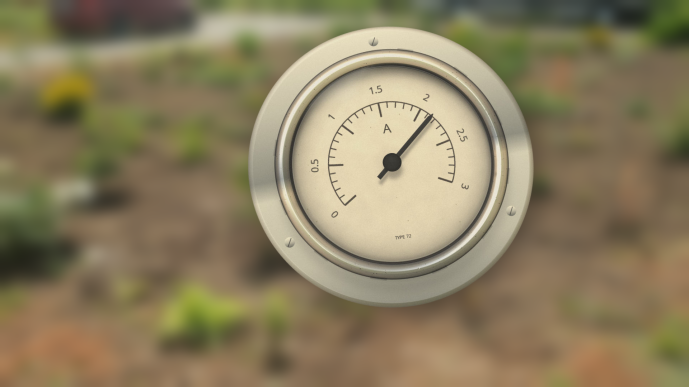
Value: 2.15 A
